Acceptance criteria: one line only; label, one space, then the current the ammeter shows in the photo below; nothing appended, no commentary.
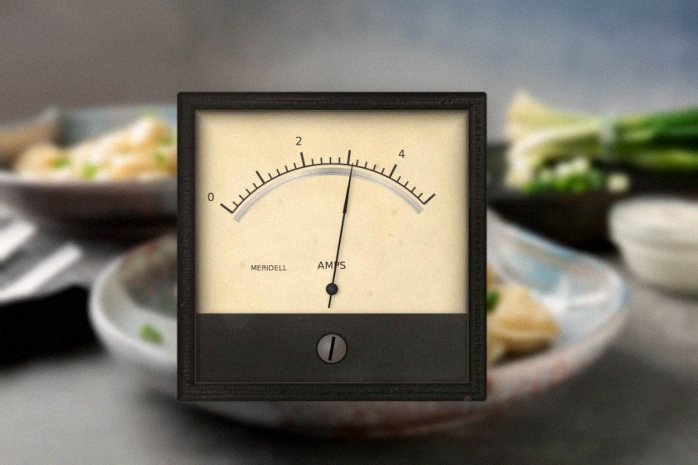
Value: 3.1 A
